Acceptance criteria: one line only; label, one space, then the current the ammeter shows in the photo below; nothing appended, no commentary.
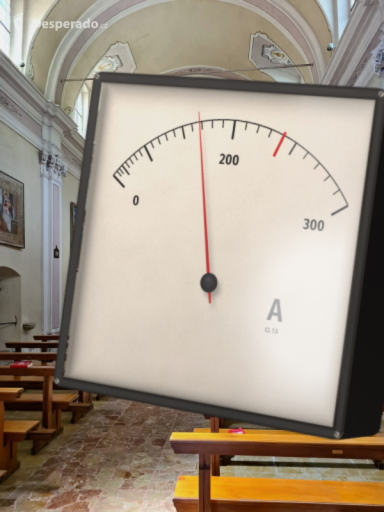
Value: 170 A
